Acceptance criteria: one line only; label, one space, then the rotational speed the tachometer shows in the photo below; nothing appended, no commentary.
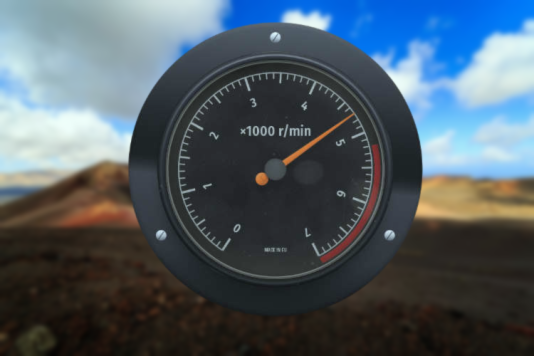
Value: 4700 rpm
